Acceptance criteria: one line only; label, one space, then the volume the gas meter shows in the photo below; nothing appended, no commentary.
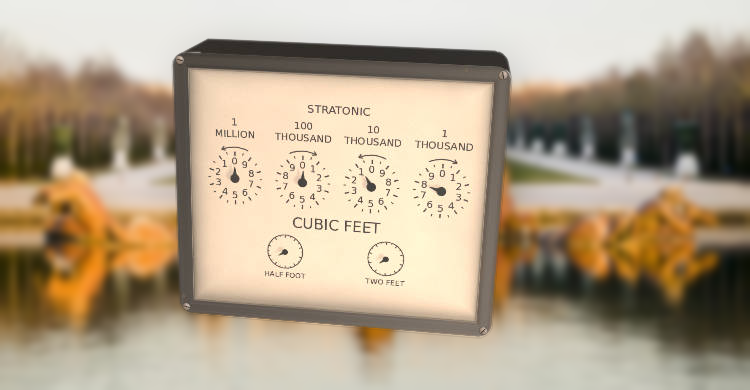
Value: 800 ft³
